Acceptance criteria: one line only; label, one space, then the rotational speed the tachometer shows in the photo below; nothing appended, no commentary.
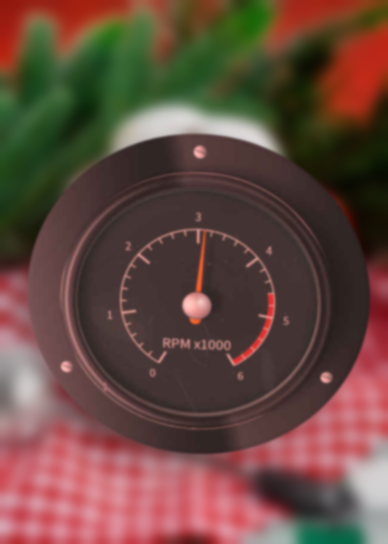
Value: 3100 rpm
